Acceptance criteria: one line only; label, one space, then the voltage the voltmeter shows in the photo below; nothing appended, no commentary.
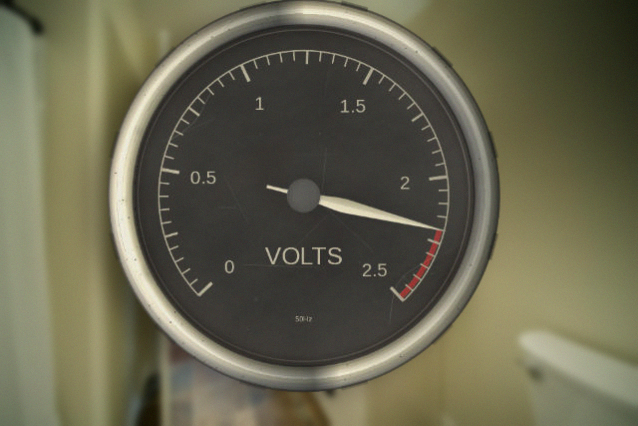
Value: 2.2 V
